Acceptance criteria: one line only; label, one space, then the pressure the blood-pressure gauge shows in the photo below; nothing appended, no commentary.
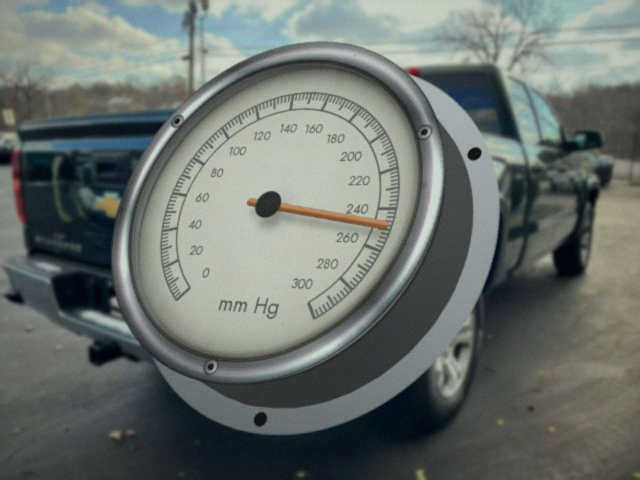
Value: 250 mmHg
